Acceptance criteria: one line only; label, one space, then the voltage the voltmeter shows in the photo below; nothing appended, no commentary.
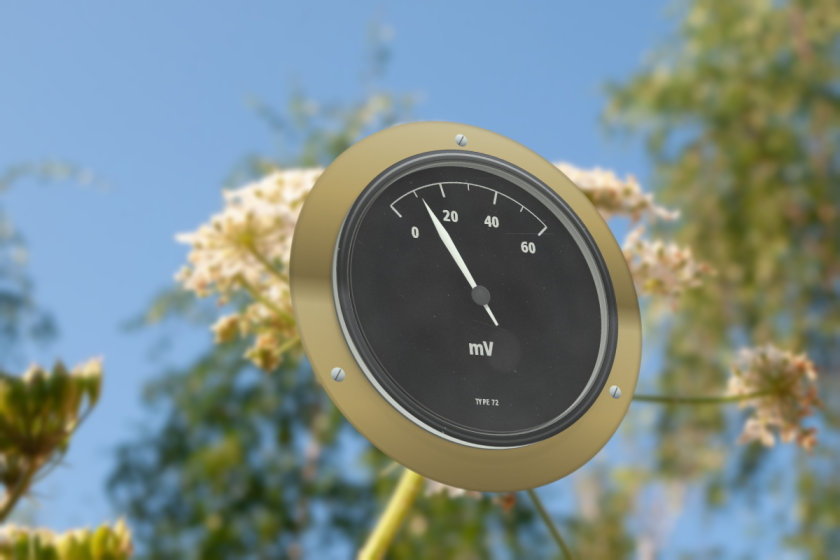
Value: 10 mV
